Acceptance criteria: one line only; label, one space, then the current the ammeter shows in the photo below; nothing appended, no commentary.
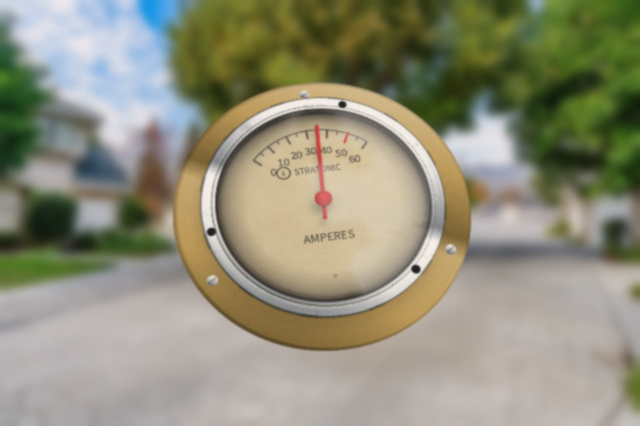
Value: 35 A
